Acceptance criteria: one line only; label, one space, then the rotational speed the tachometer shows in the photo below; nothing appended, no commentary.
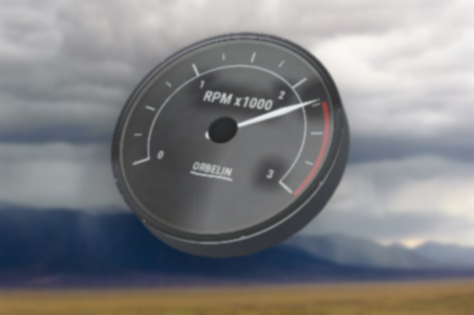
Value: 2250 rpm
